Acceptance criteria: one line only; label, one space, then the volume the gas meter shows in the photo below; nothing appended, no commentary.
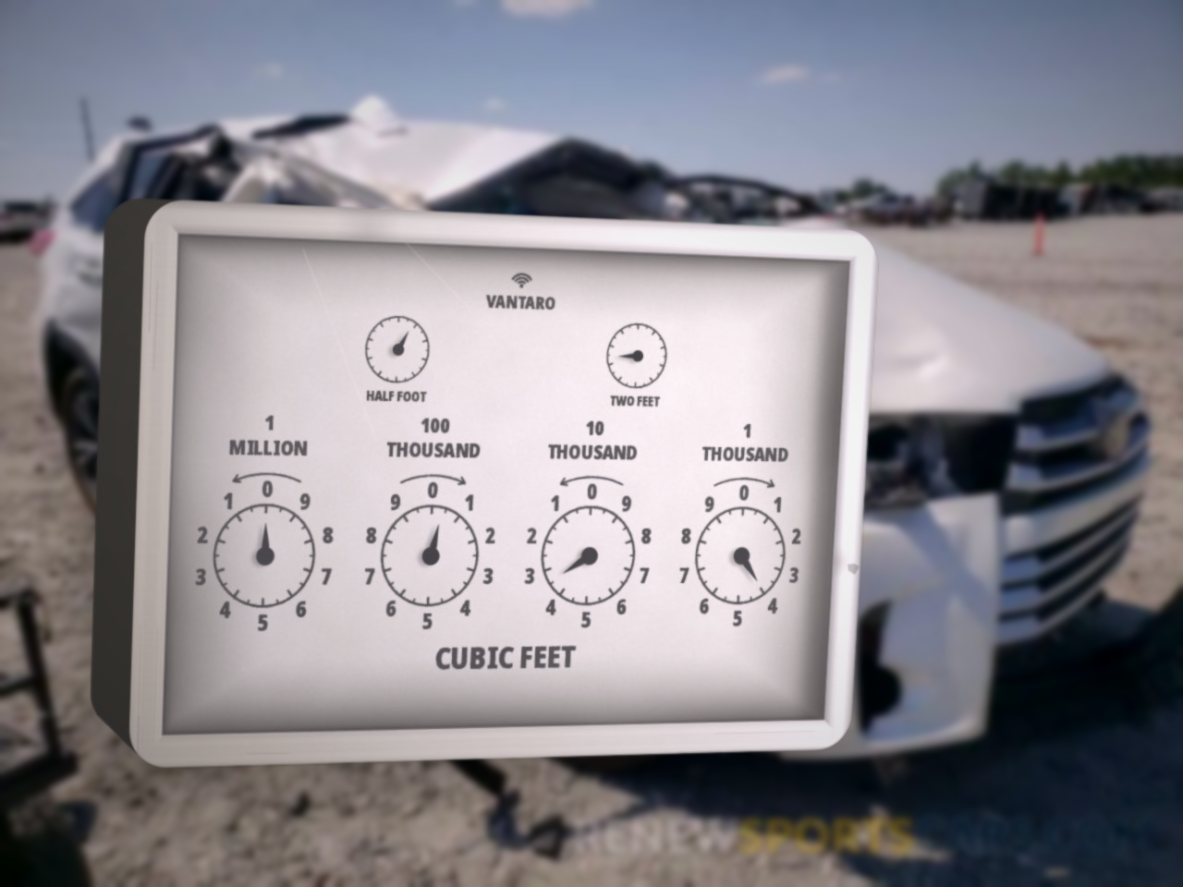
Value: 3400 ft³
